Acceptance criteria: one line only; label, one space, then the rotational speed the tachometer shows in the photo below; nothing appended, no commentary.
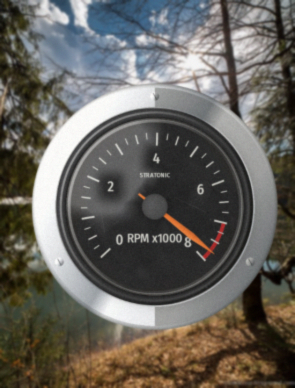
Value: 7750 rpm
